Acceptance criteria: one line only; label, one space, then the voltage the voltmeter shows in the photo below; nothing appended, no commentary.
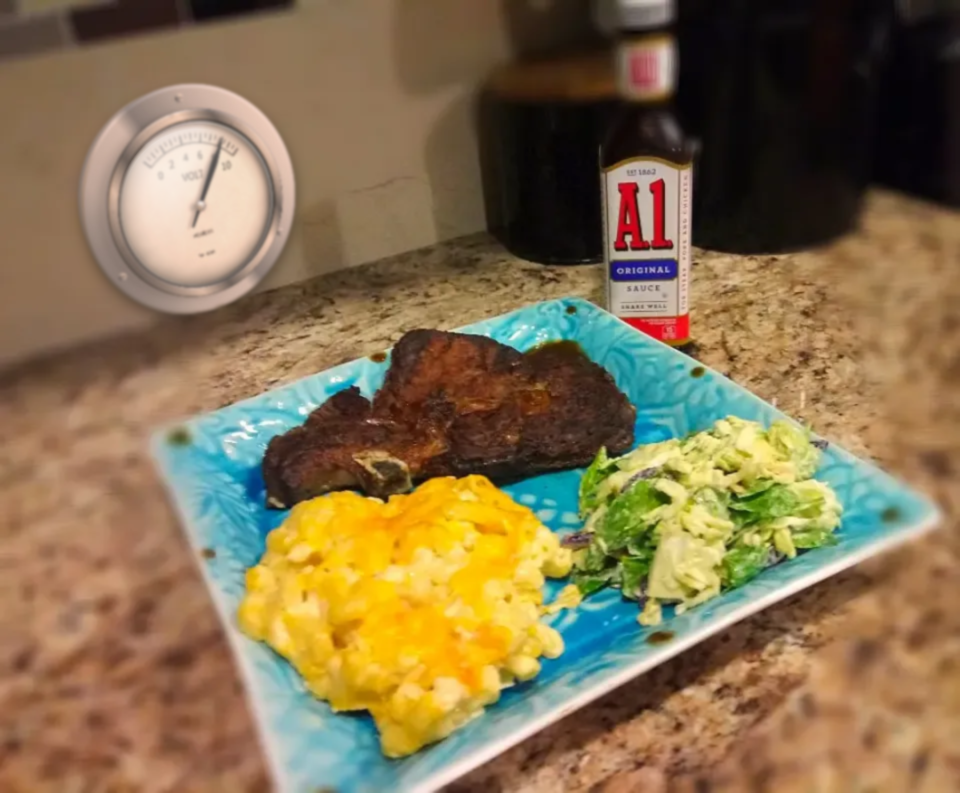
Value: 8 V
